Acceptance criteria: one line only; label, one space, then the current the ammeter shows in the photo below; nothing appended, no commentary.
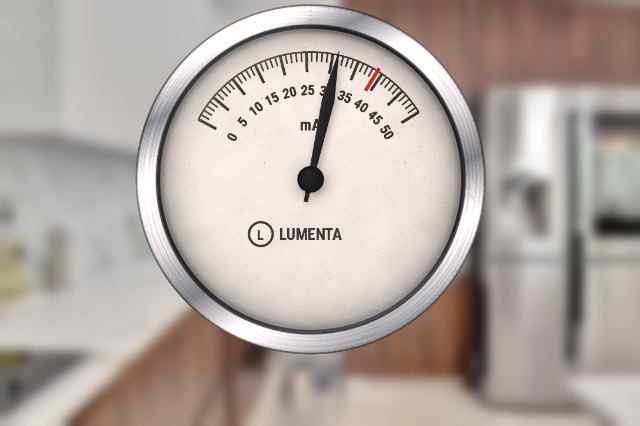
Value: 31 mA
